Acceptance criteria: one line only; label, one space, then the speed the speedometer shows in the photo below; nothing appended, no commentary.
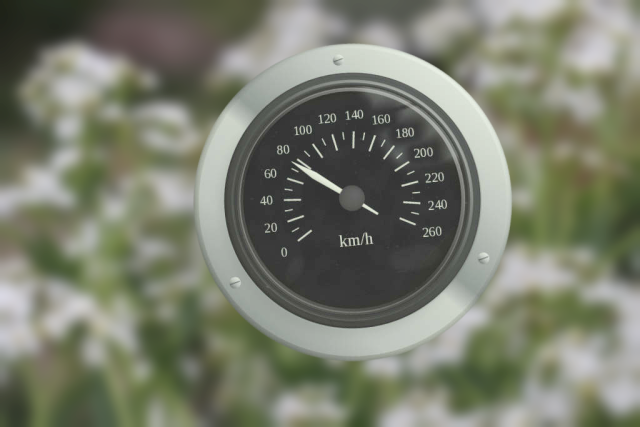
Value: 75 km/h
